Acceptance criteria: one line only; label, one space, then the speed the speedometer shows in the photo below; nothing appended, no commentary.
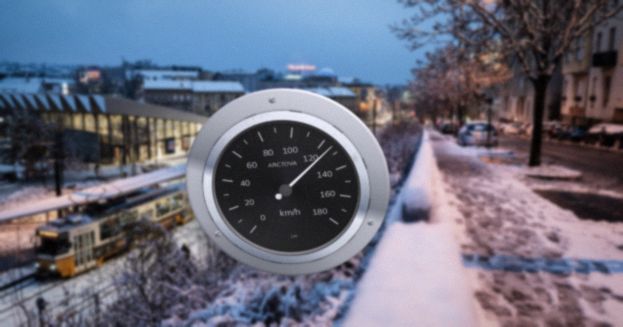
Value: 125 km/h
